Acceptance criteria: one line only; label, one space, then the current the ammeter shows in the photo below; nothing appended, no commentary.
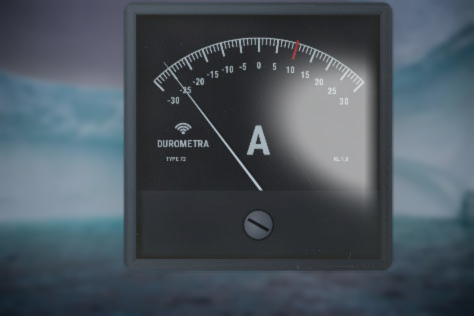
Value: -25 A
